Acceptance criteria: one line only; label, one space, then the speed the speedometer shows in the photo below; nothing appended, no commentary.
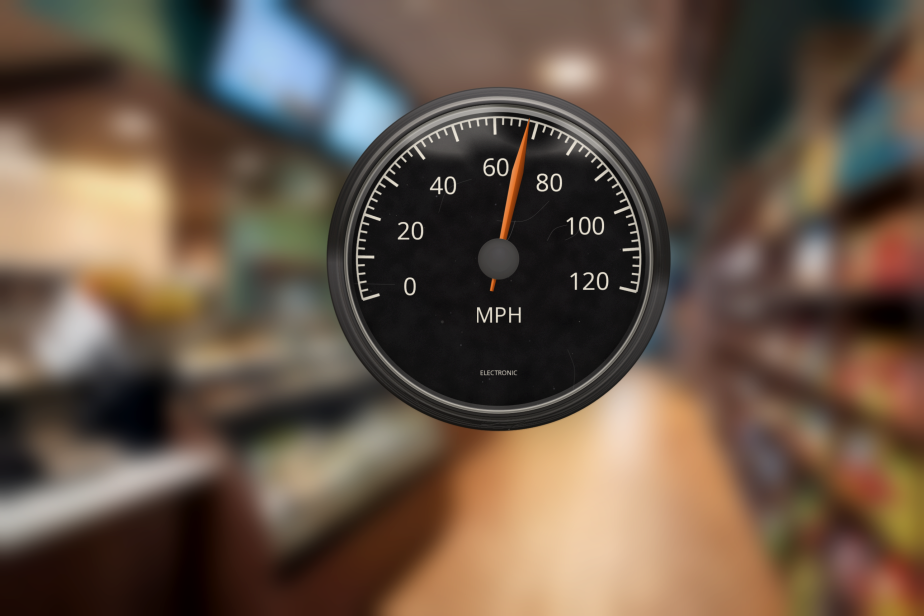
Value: 68 mph
